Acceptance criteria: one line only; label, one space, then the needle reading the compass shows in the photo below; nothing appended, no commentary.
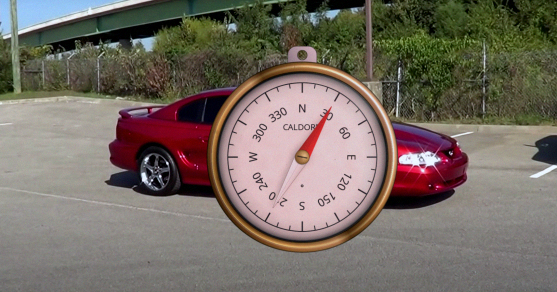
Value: 30 °
